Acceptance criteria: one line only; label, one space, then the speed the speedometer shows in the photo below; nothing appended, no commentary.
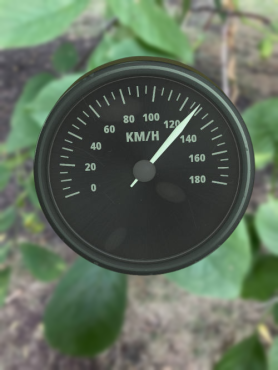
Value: 127.5 km/h
